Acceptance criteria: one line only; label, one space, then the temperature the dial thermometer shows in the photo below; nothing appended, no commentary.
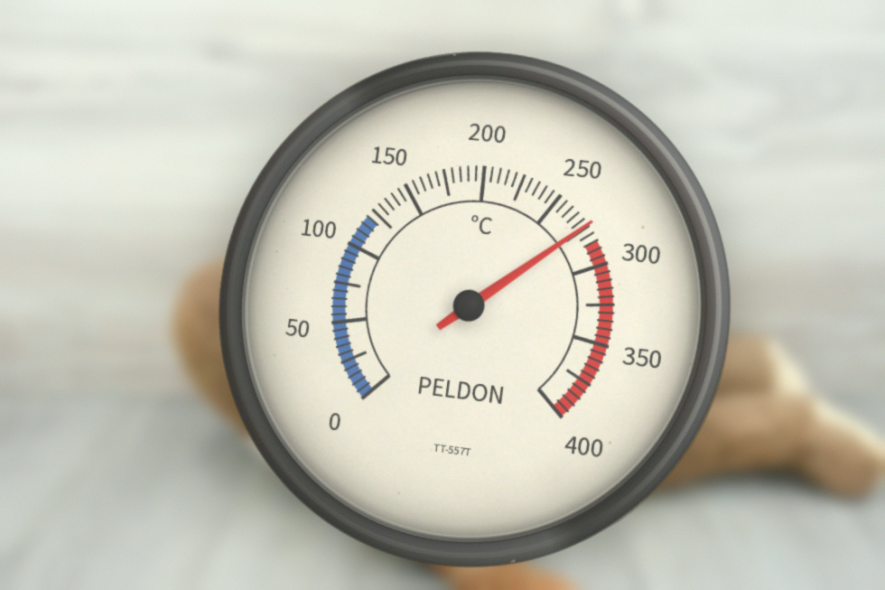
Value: 275 °C
